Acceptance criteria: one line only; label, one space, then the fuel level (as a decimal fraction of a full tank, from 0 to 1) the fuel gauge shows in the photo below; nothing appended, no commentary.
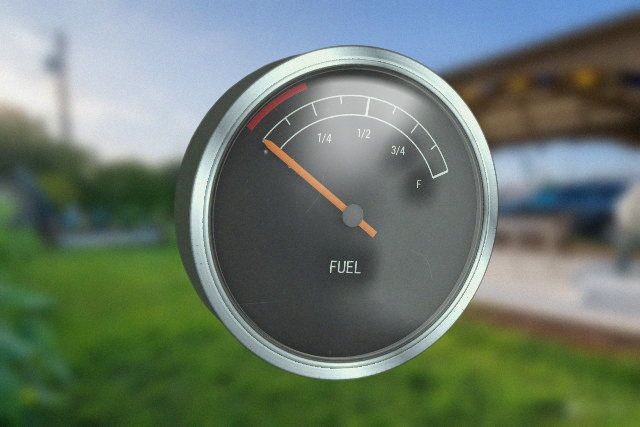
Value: 0
